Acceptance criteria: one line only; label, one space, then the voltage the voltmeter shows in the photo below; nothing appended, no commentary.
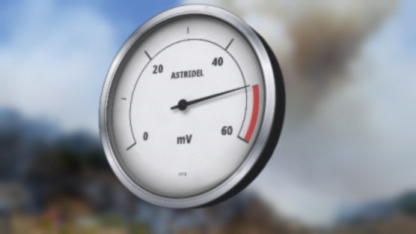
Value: 50 mV
